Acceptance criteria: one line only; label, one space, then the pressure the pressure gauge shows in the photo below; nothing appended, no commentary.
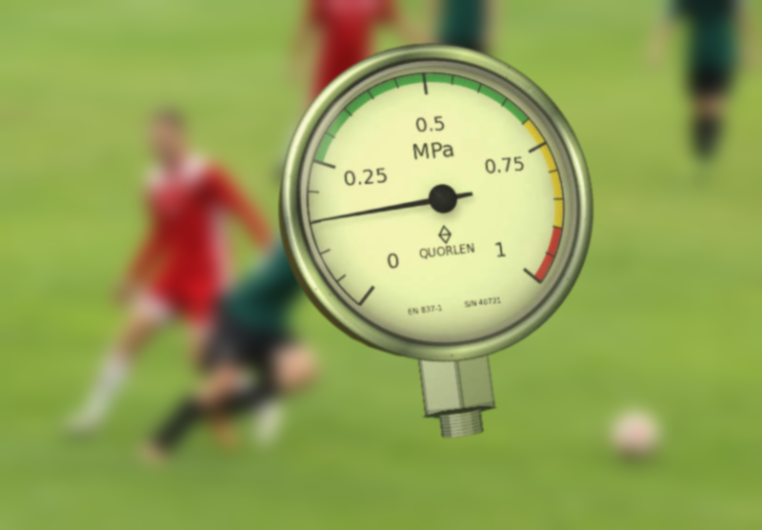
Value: 0.15 MPa
